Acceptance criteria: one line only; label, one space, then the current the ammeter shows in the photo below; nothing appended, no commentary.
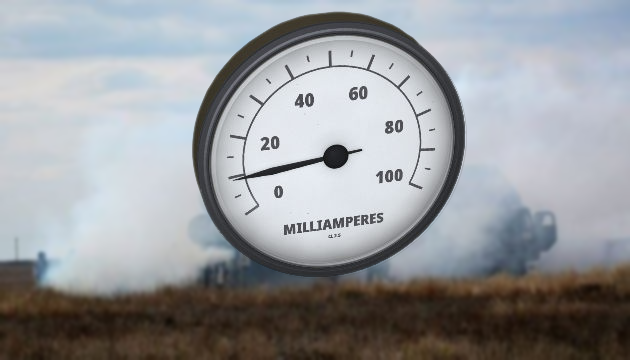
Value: 10 mA
